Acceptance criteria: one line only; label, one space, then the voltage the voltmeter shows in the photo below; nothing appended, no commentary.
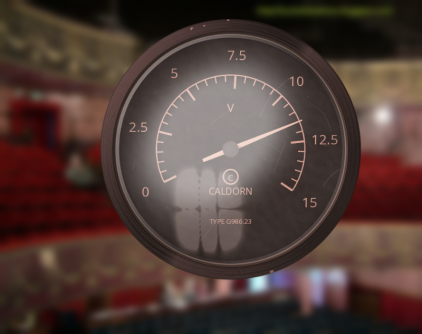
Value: 11.5 V
